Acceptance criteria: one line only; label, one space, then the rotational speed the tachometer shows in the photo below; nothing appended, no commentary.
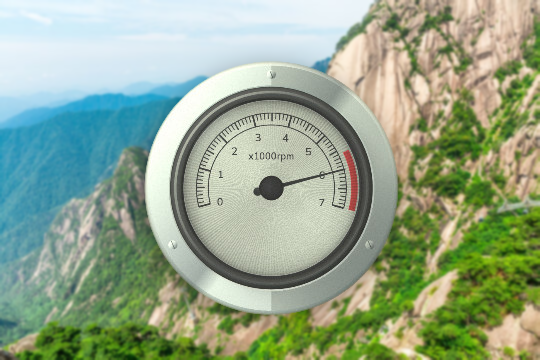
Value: 6000 rpm
